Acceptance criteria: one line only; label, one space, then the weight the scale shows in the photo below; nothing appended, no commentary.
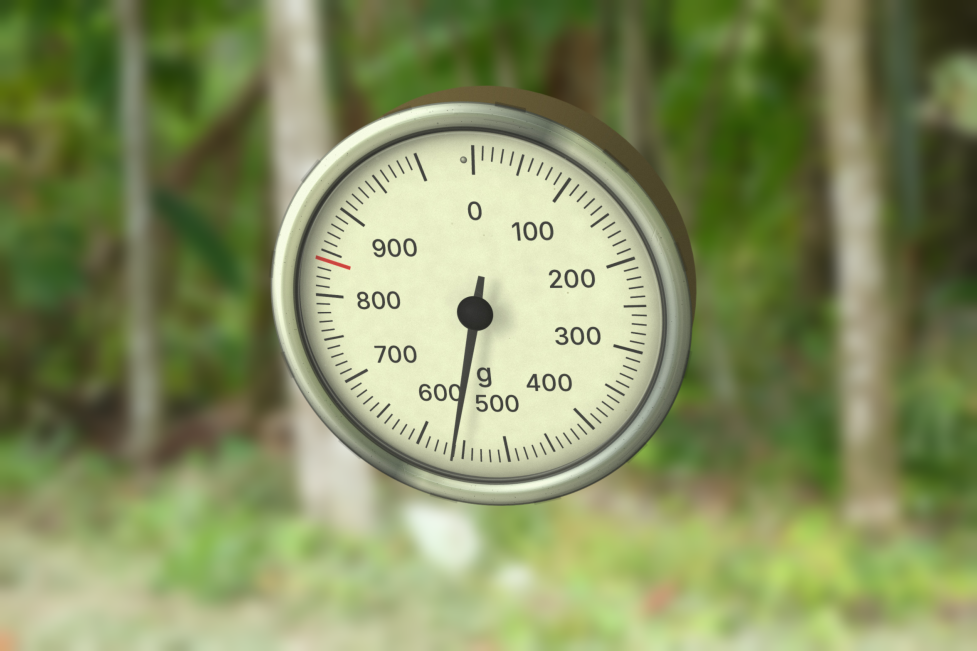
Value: 560 g
